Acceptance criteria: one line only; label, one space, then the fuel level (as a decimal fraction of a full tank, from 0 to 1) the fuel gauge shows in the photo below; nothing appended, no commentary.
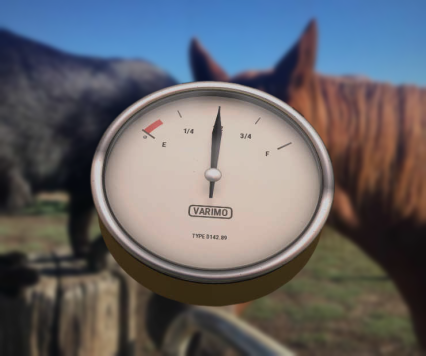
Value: 0.5
